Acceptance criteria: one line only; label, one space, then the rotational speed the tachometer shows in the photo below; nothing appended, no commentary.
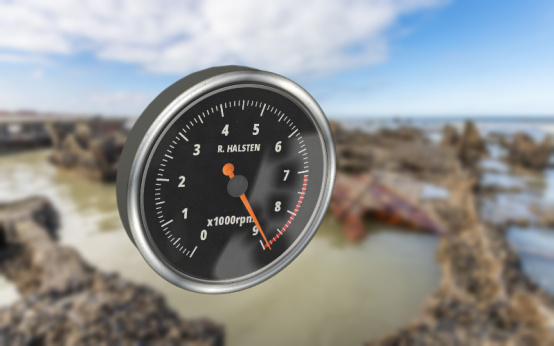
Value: 8900 rpm
